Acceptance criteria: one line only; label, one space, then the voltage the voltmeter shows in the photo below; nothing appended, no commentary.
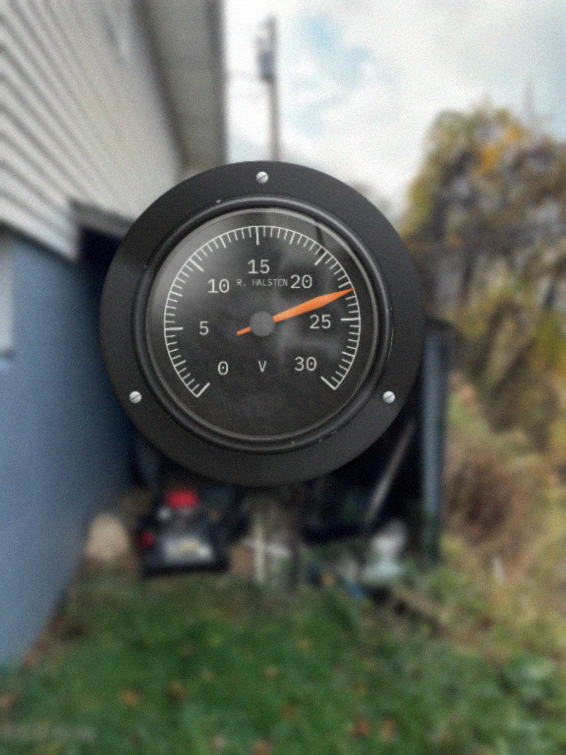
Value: 23 V
